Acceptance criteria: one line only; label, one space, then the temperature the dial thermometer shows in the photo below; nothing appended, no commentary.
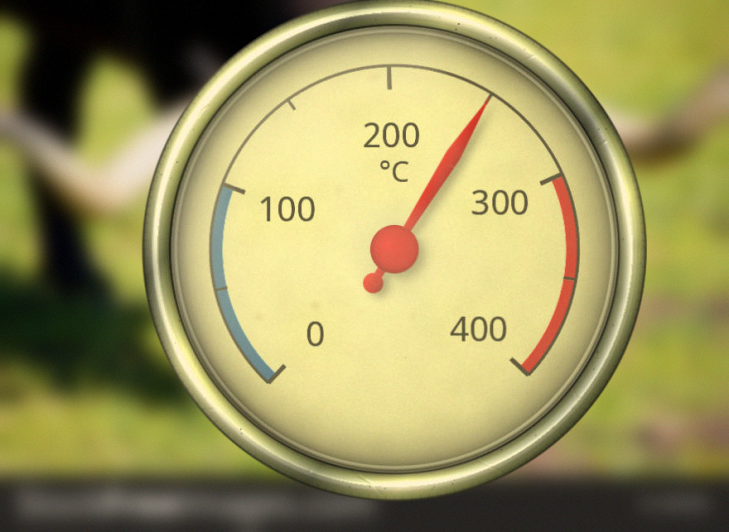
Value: 250 °C
